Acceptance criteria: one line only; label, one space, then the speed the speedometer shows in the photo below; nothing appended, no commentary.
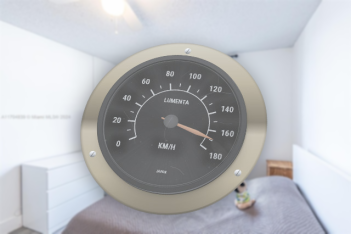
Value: 170 km/h
